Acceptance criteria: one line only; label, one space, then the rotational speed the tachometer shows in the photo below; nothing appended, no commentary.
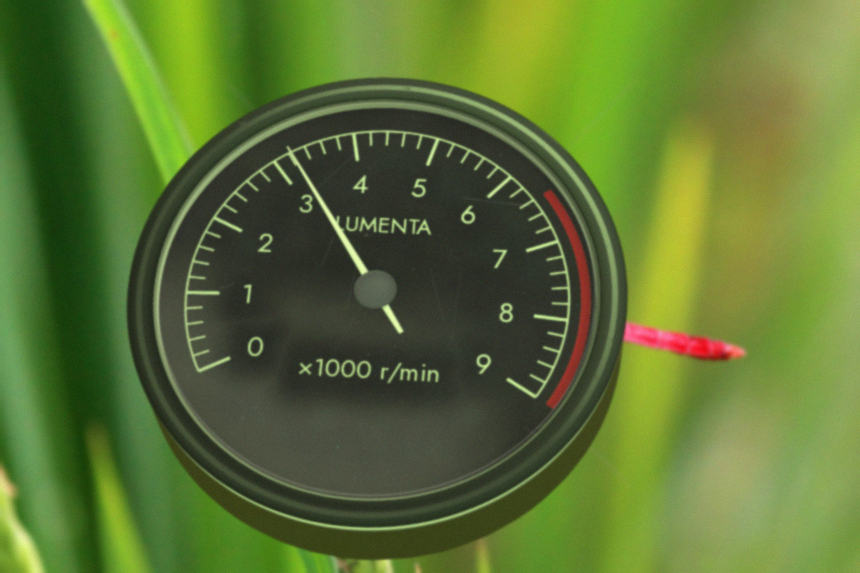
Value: 3200 rpm
